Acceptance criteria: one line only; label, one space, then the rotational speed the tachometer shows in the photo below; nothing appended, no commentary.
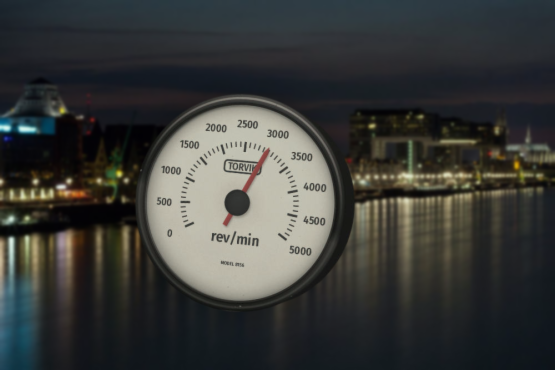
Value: 3000 rpm
